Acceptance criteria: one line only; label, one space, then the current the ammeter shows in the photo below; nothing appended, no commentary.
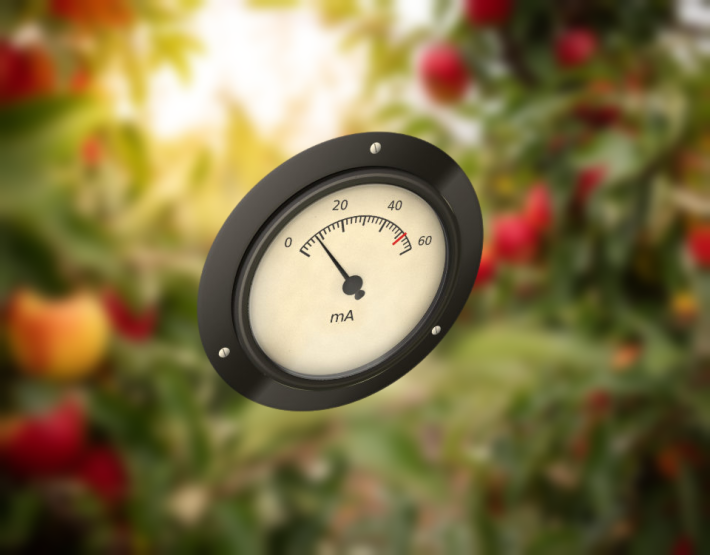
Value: 8 mA
